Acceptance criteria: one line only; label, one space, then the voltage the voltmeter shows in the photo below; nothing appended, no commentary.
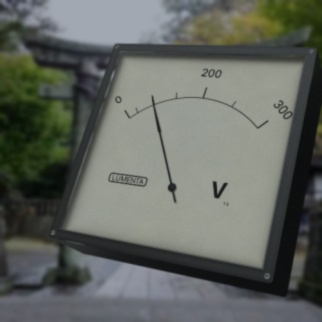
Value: 100 V
